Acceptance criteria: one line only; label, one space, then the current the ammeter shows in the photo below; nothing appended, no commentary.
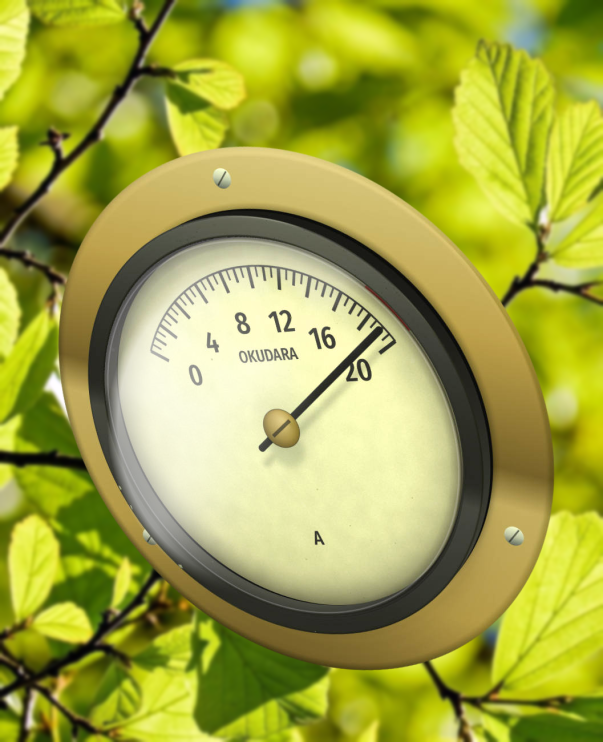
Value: 19 A
